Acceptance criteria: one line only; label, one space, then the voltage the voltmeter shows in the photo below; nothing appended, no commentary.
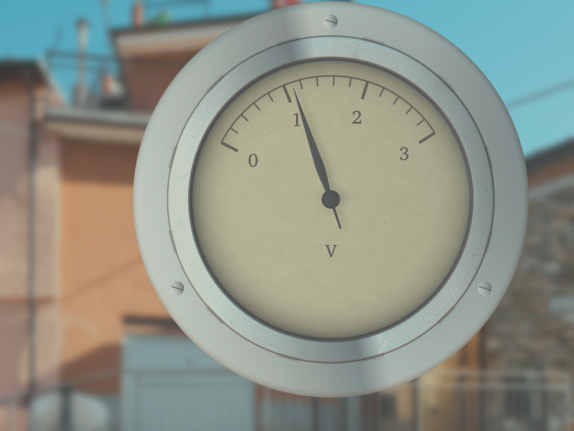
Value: 1.1 V
